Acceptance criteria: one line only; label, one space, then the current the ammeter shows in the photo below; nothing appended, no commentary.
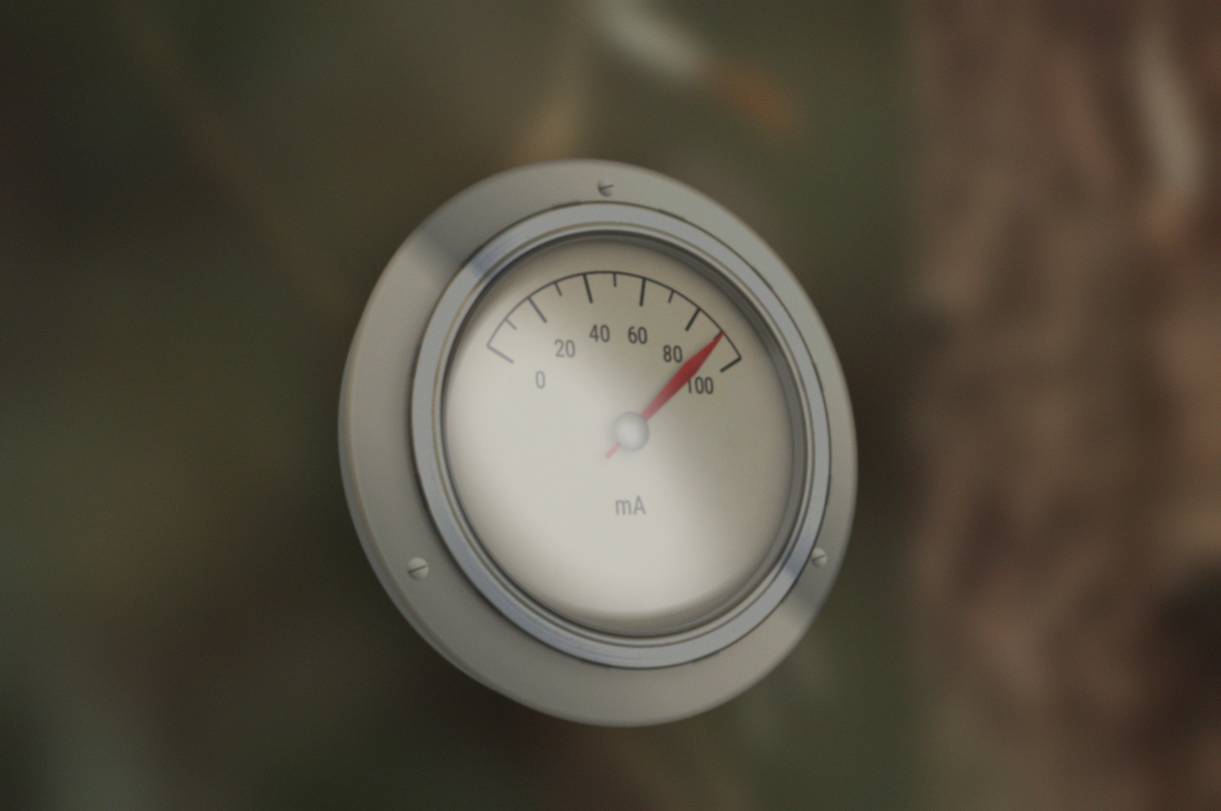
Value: 90 mA
